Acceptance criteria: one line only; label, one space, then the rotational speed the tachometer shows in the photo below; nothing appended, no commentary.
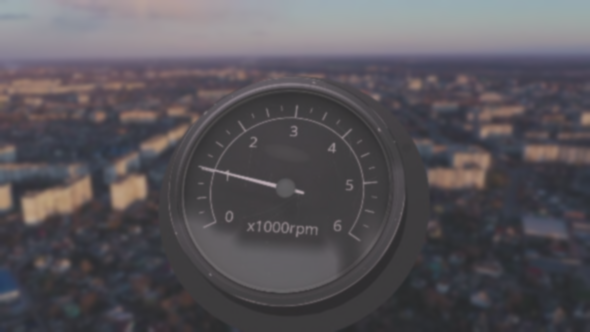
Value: 1000 rpm
